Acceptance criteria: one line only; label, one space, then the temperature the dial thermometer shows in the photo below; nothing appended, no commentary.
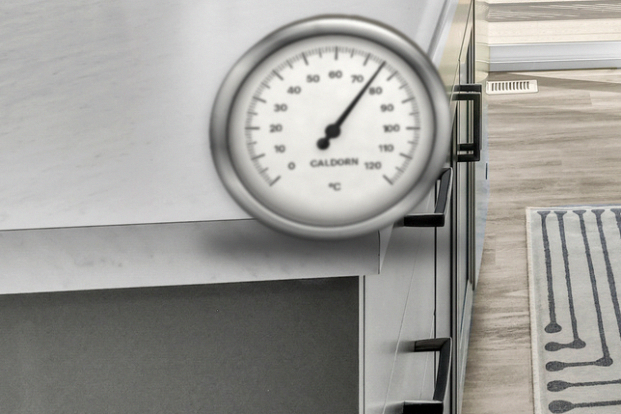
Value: 75 °C
